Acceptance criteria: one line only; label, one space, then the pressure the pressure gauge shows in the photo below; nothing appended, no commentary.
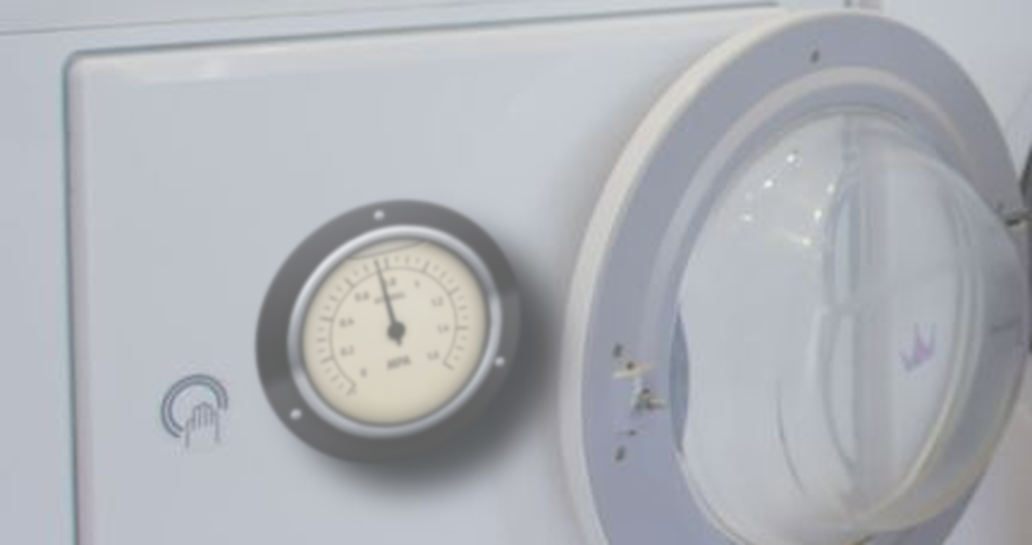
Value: 0.75 MPa
